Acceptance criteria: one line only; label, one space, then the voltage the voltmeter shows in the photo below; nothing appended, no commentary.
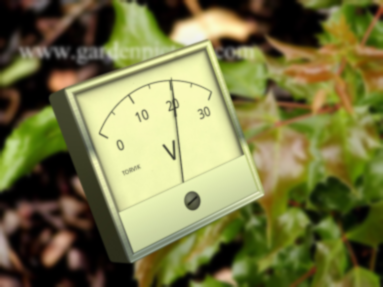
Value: 20 V
